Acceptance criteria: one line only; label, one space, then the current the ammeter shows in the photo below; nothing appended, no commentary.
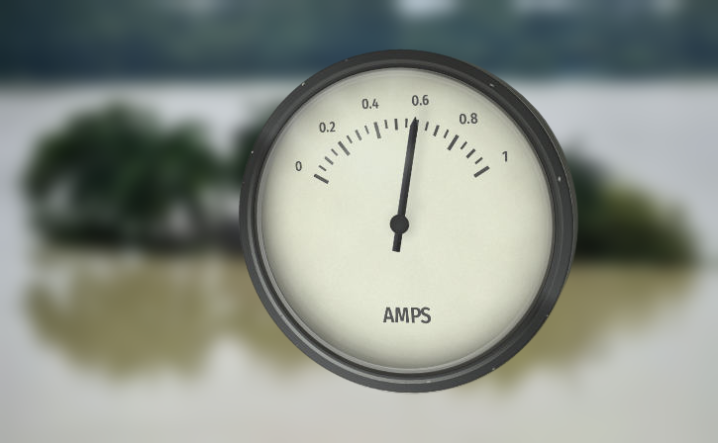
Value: 0.6 A
